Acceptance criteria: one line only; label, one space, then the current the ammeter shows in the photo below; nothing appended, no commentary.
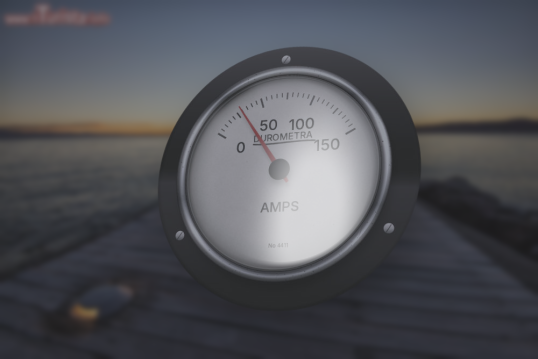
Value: 30 A
